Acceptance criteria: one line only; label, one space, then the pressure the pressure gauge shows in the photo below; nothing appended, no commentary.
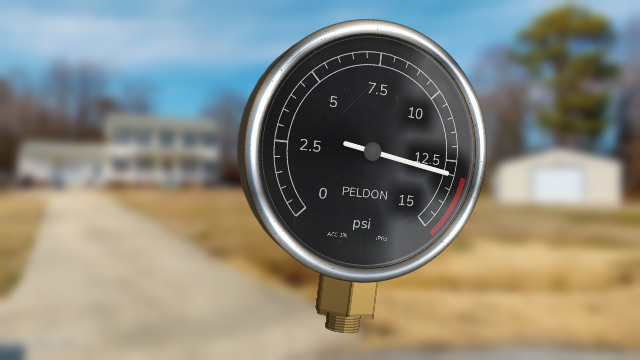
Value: 13 psi
